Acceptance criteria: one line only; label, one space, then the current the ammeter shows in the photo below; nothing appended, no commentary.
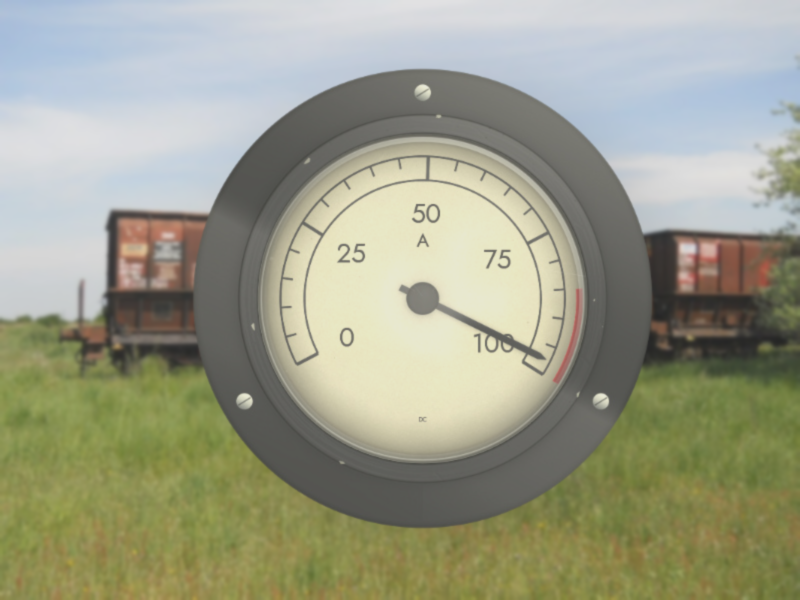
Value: 97.5 A
